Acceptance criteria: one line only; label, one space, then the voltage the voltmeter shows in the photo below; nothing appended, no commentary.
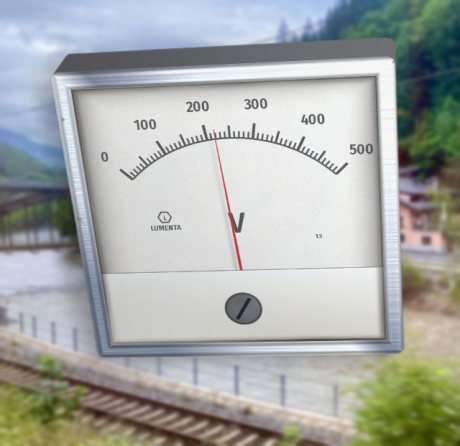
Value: 220 V
